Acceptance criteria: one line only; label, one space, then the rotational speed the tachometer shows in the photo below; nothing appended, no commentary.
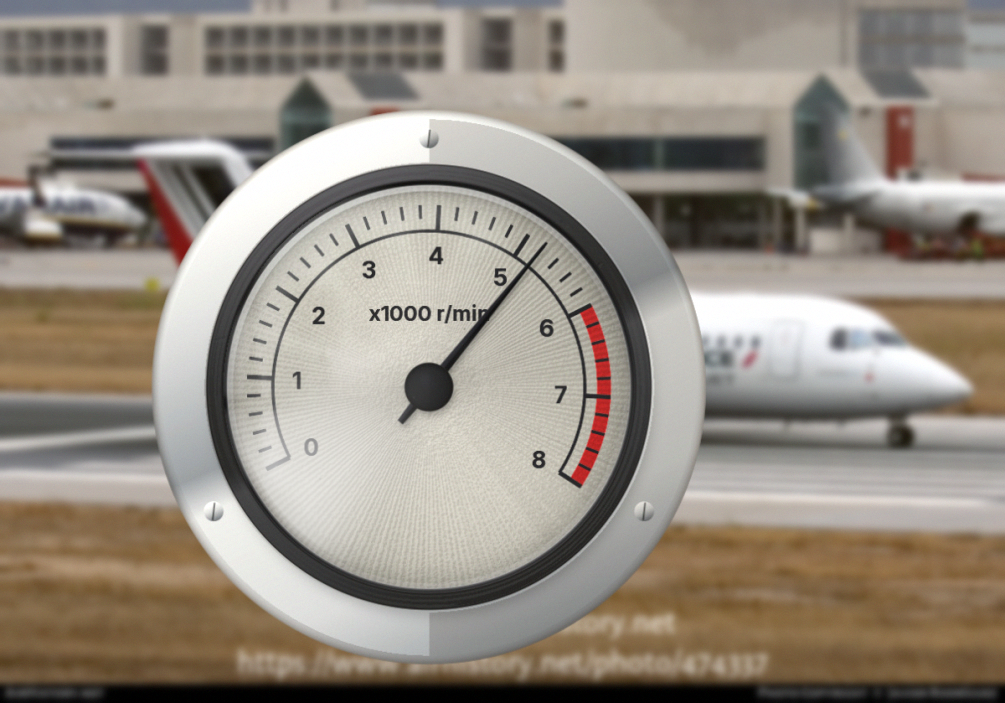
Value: 5200 rpm
